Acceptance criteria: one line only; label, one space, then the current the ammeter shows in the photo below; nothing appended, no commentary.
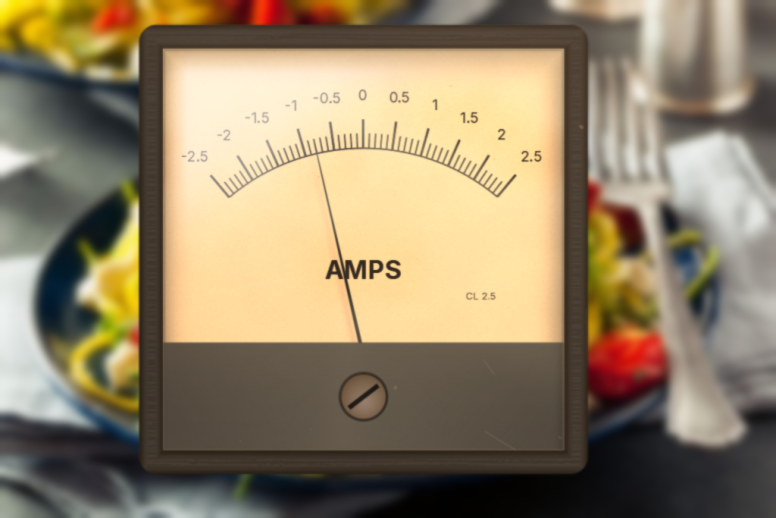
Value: -0.8 A
